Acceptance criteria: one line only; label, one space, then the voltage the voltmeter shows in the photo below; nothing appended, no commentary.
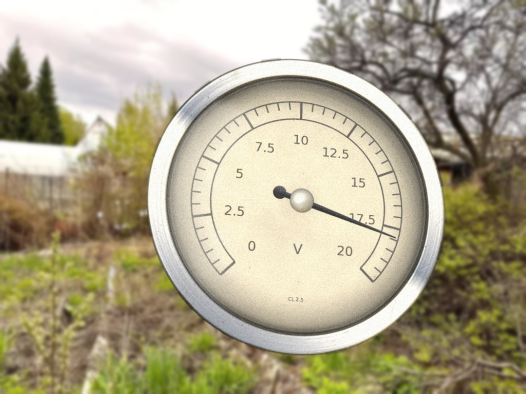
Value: 18 V
